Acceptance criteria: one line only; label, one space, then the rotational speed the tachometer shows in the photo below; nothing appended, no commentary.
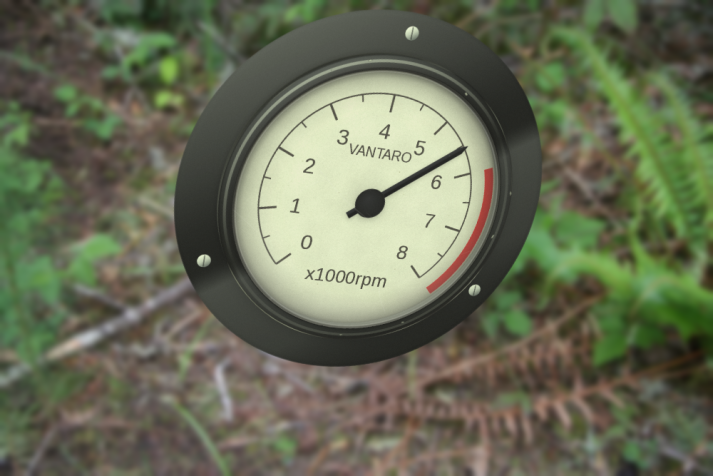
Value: 5500 rpm
